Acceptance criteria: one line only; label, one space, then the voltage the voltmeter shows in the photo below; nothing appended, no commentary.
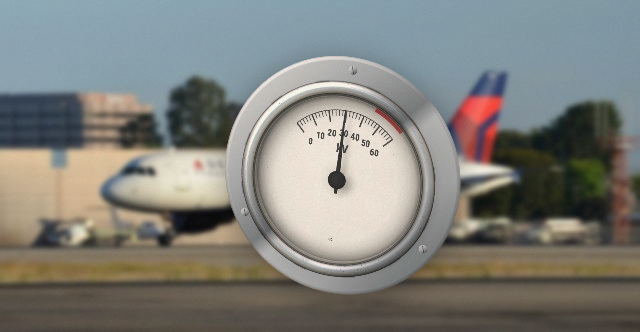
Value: 30 kV
